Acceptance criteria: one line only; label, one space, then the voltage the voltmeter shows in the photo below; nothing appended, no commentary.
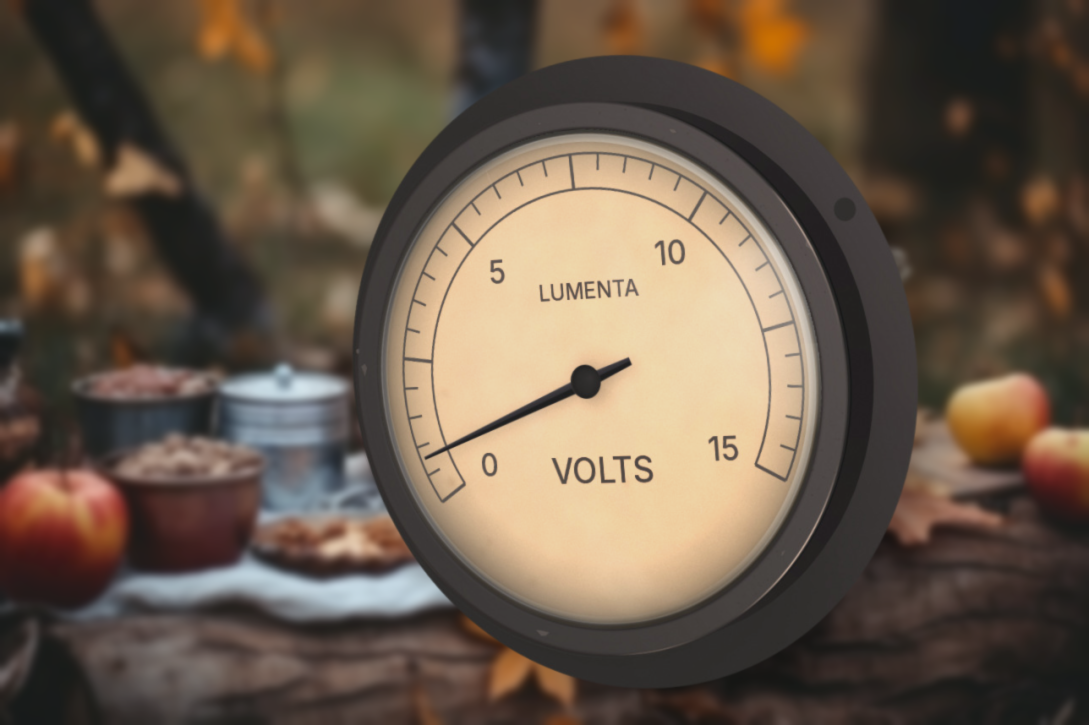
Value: 0.75 V
